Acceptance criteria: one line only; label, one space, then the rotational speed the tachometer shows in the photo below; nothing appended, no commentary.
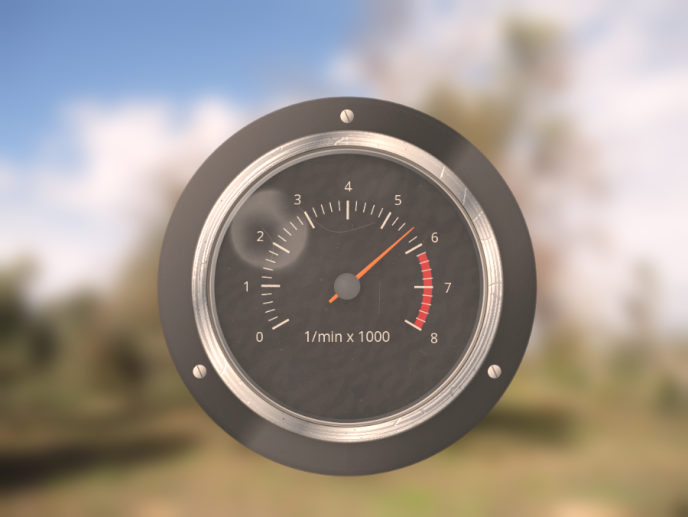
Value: 5600 rpm
